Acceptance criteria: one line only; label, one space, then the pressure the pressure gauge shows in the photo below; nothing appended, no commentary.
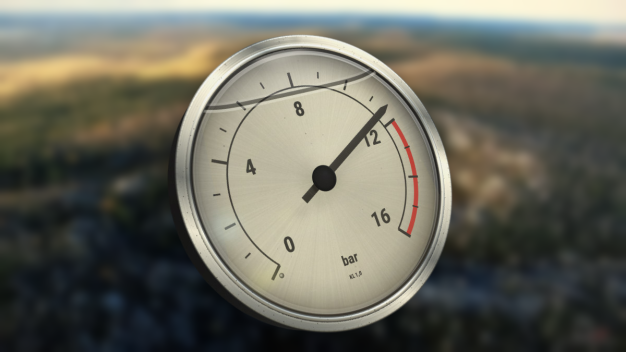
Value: 11.5 bar
